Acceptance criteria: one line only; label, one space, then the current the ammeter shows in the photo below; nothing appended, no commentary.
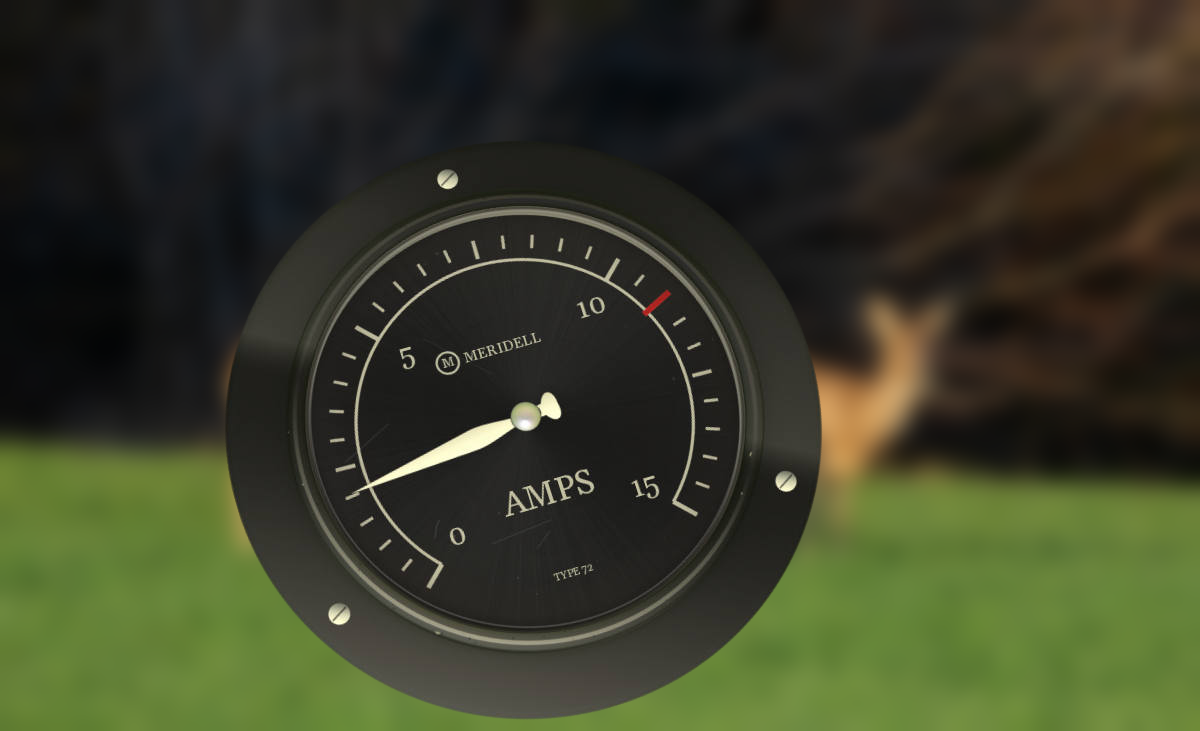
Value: 2 A
